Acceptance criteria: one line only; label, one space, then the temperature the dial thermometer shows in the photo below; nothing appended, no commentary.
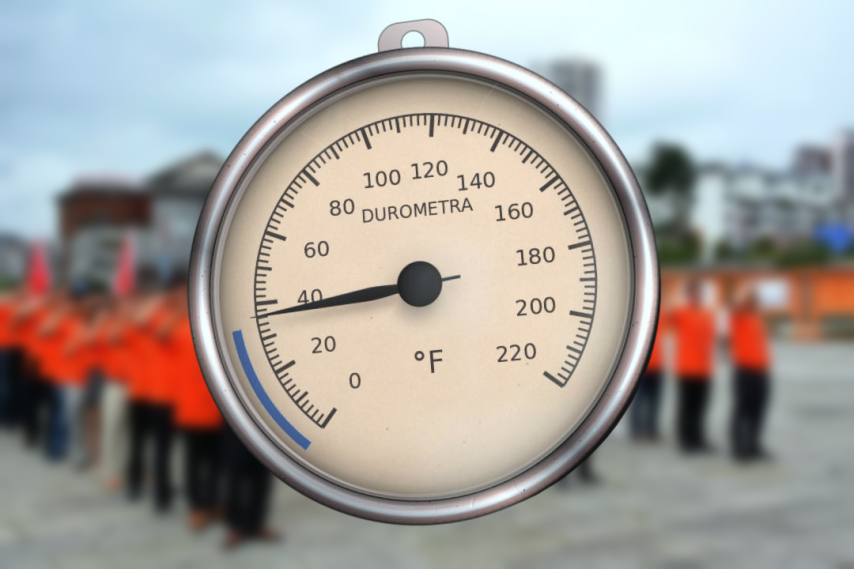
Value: 36 °F
